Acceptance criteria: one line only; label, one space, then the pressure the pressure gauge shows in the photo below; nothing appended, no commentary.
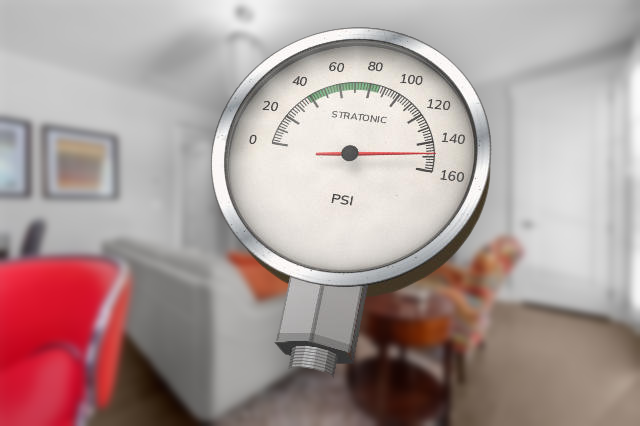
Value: 150 psi
